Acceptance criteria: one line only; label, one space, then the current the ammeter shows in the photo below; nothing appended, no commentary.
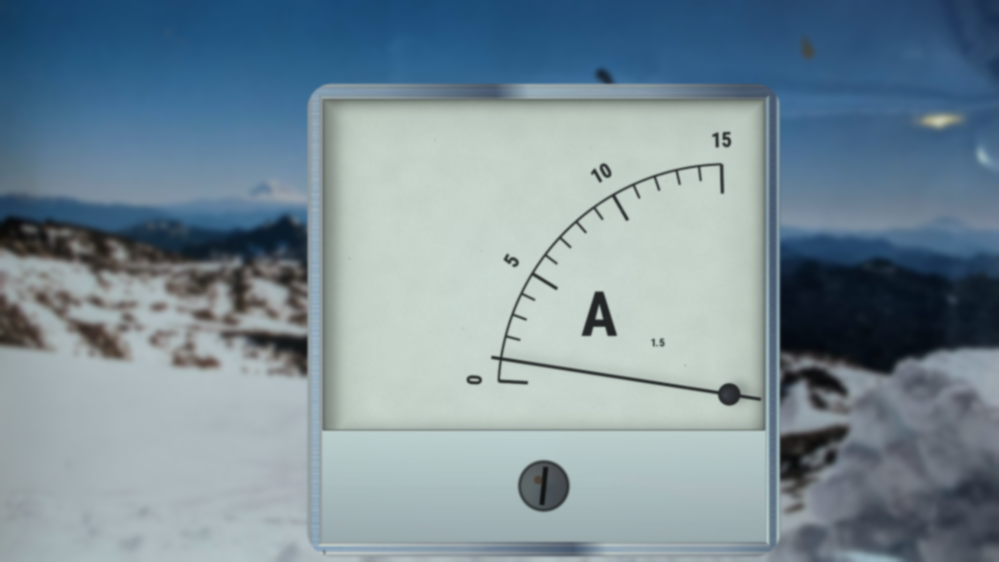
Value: 1 A
